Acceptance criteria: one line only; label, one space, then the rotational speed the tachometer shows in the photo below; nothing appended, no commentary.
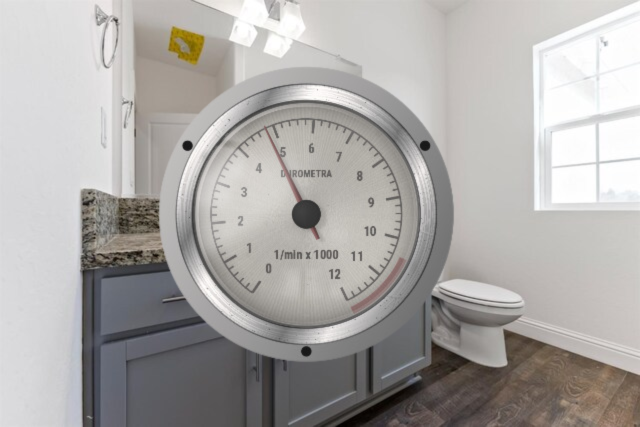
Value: 4800 rpm
